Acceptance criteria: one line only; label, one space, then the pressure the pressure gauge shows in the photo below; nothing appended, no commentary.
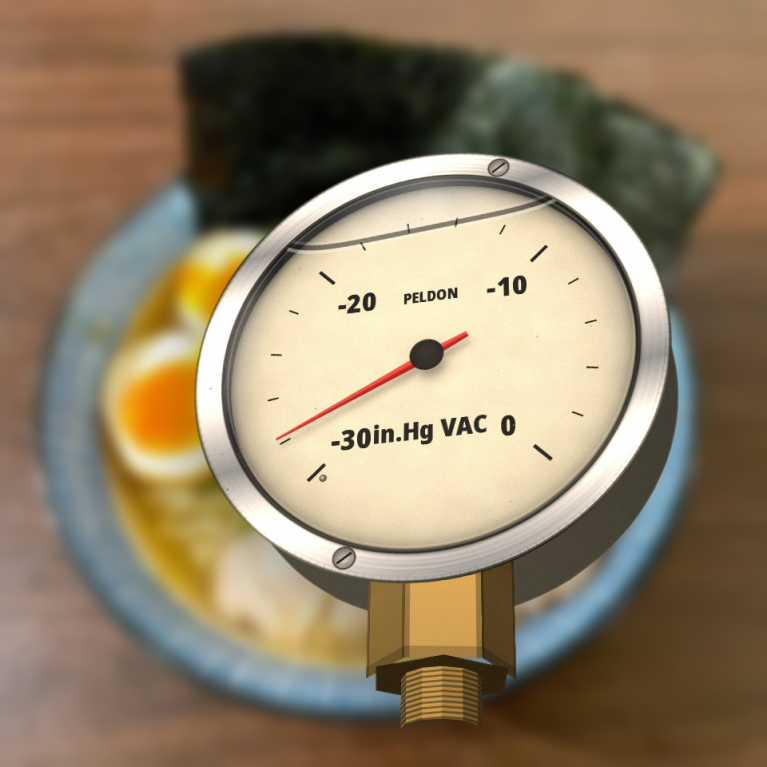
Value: -28 inHg
